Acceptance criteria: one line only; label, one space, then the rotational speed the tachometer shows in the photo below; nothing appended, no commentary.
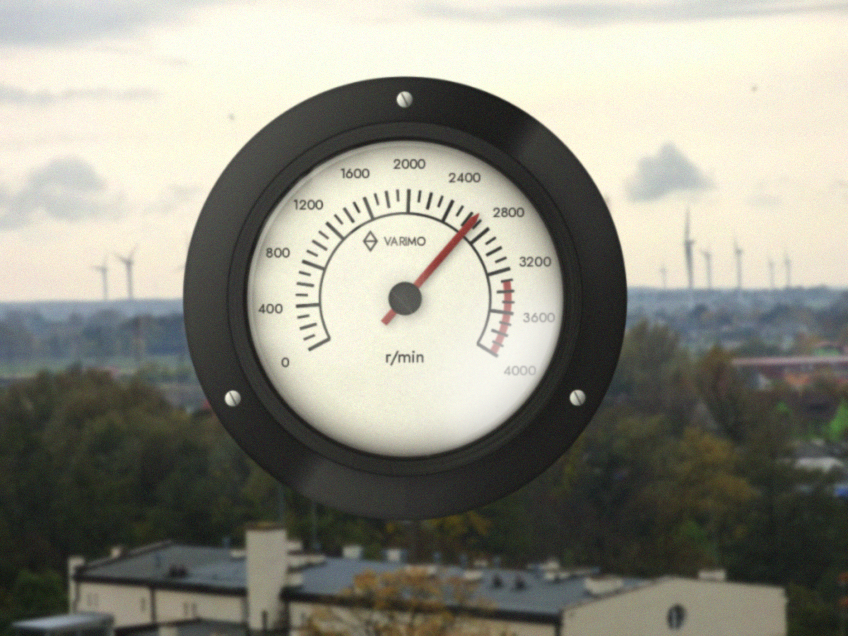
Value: 2650 rpm
